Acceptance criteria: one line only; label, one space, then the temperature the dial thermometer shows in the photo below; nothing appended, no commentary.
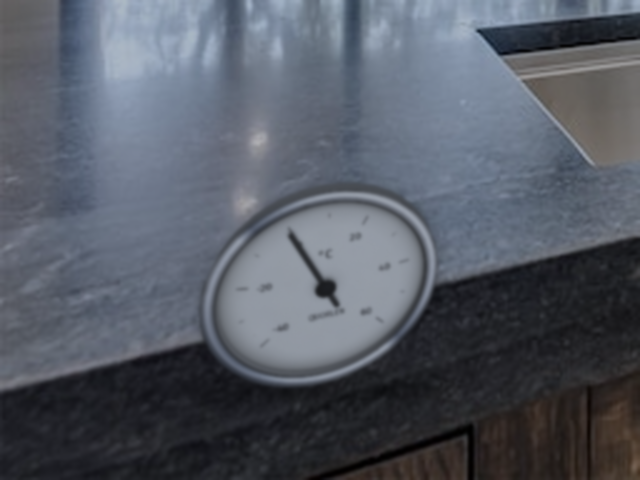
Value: 0 °C
